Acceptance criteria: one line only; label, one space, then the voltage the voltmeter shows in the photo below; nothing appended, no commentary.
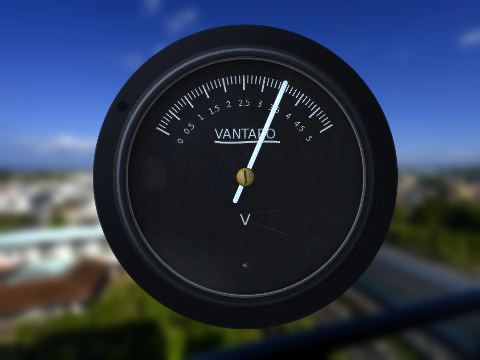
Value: 3.5 V
